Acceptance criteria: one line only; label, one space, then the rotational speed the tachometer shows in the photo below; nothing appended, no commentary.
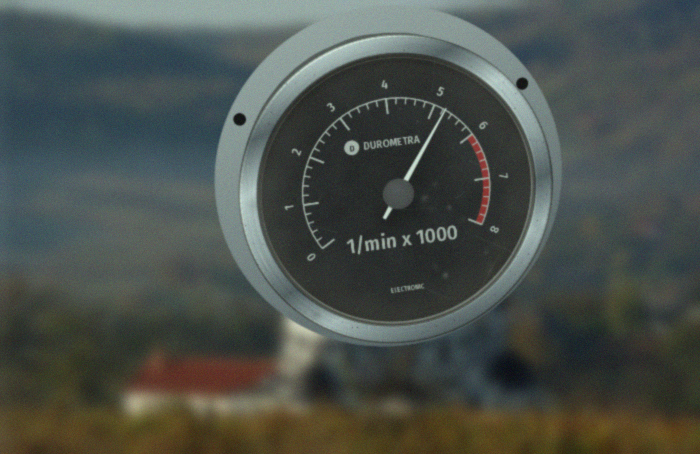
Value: 5200 rpm
